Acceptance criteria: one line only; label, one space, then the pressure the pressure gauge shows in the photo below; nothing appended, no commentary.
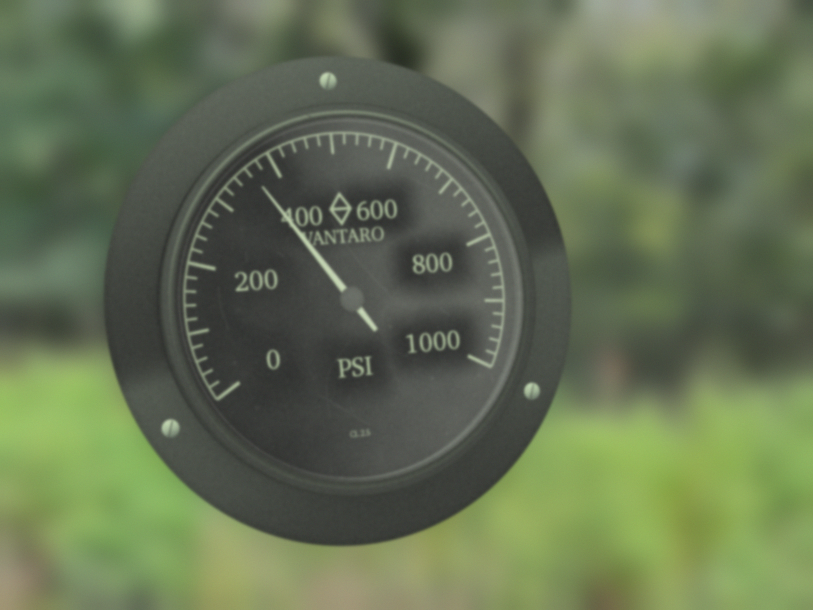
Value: 360 psi
